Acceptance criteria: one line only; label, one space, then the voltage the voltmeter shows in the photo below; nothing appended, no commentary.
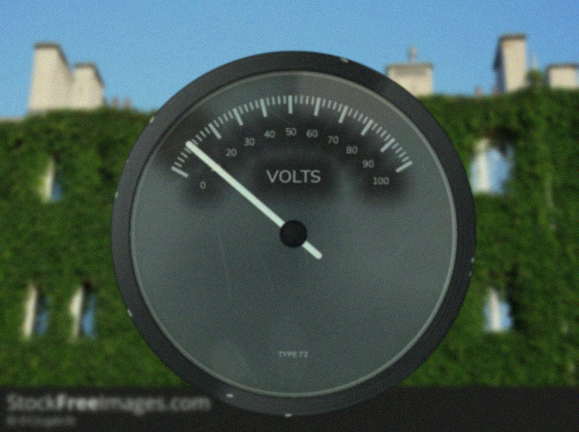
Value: 10 V
